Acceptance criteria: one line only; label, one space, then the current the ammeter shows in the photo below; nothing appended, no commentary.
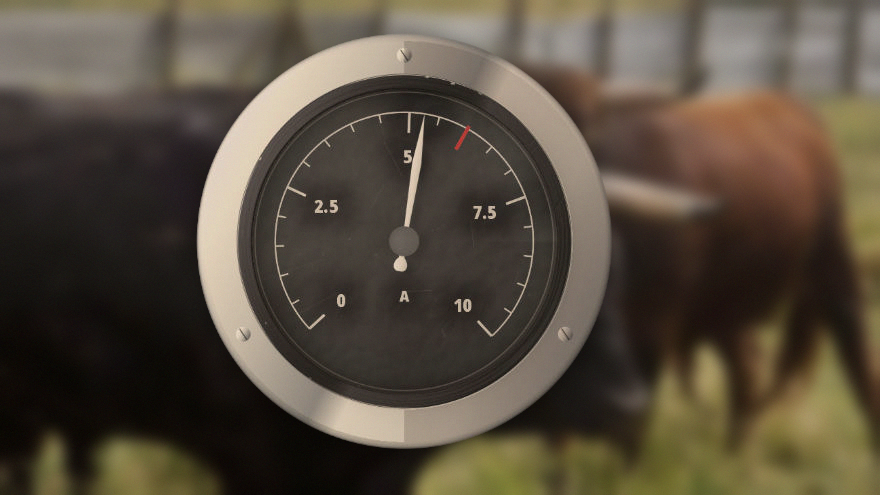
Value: 5.25 A
